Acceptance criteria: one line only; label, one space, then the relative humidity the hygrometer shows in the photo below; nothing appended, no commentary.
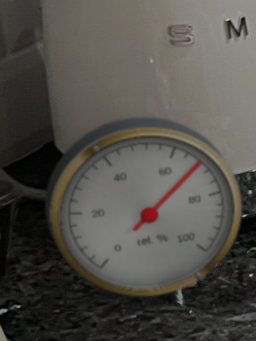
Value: 68 %
